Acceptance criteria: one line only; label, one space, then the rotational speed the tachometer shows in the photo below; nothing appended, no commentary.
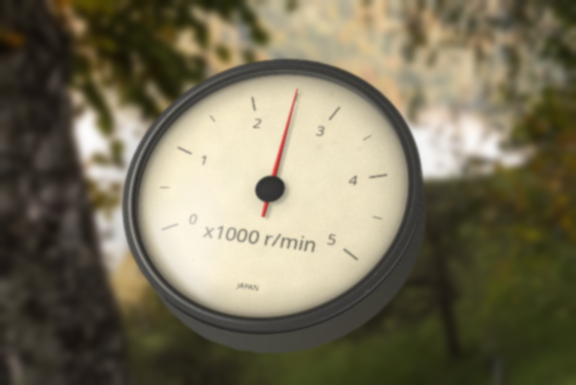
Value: 2500 rpm
